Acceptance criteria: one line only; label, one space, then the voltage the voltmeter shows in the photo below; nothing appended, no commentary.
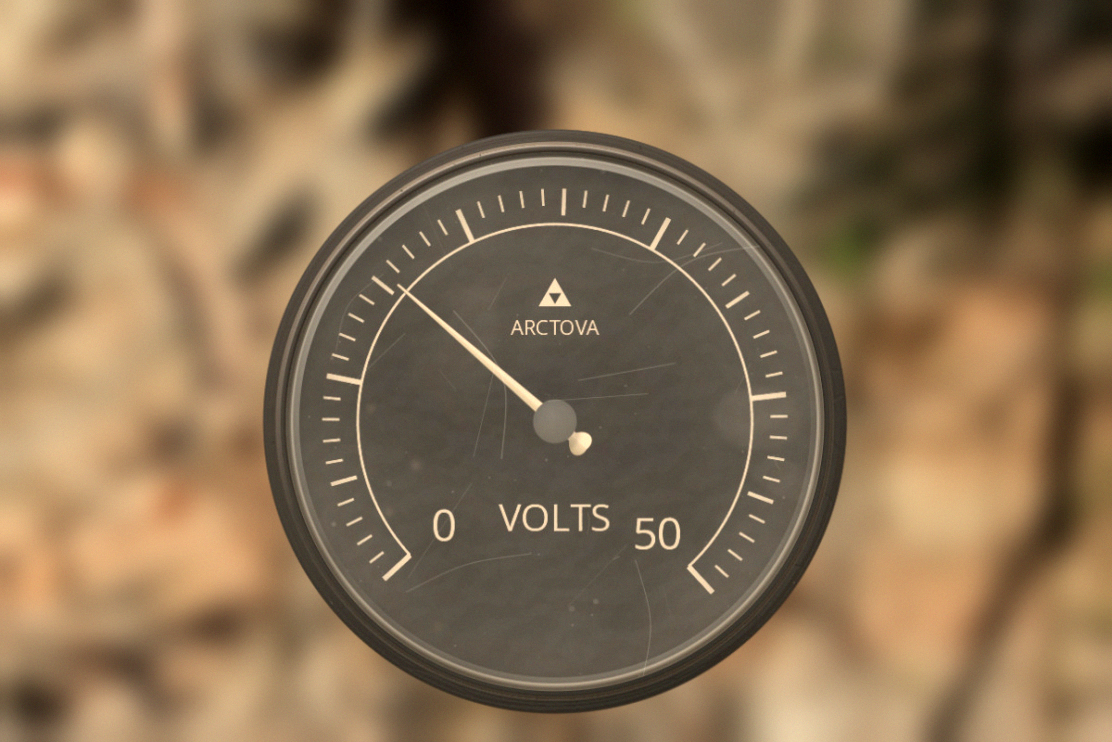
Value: 15.5 V
